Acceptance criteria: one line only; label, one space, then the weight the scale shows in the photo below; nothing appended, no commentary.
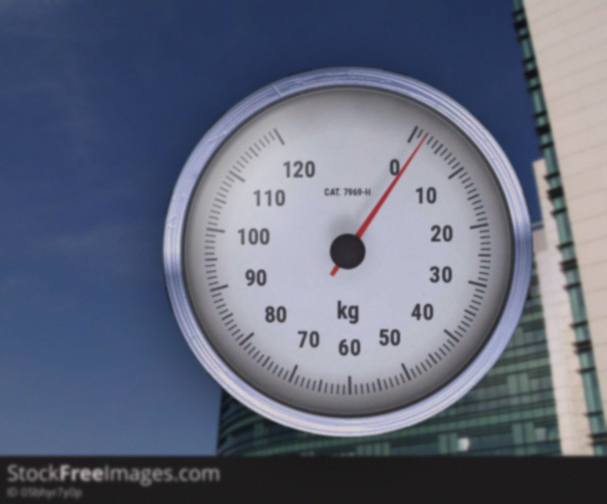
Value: 2 kg
